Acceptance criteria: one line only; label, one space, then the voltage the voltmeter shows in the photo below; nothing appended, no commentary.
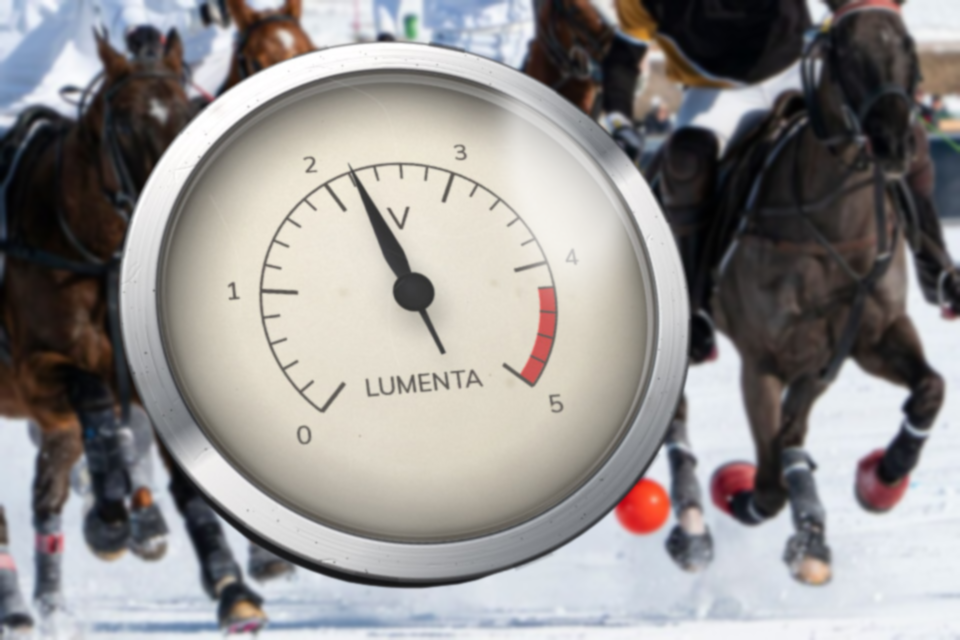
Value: 2.2 V
